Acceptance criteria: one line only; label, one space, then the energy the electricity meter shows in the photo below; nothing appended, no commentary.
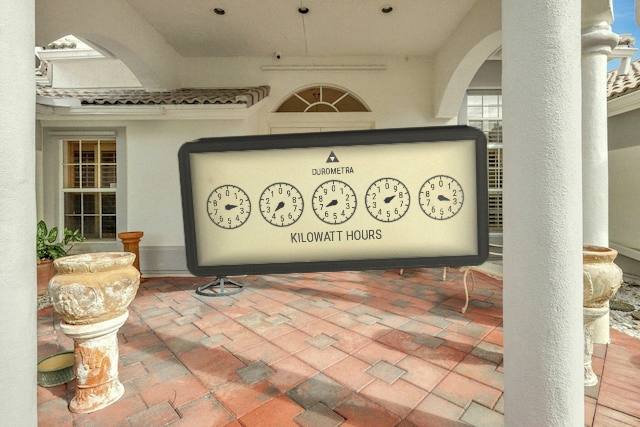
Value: 23683 kWh
